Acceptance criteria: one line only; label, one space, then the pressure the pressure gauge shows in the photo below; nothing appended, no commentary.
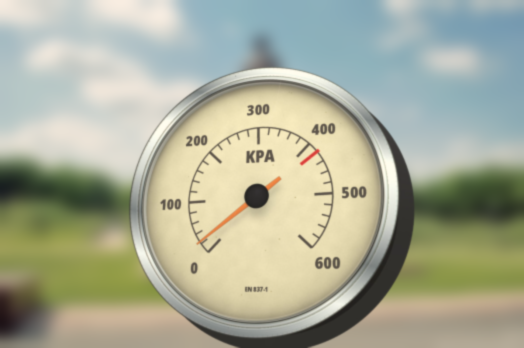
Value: 20 kPa
